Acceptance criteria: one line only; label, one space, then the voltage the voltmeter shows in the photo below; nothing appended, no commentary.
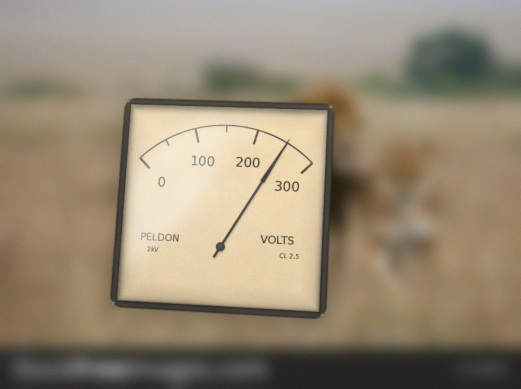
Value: 250 V
